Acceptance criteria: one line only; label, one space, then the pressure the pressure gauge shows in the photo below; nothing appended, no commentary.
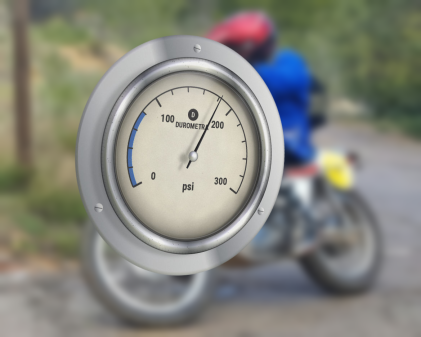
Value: 180 psi
